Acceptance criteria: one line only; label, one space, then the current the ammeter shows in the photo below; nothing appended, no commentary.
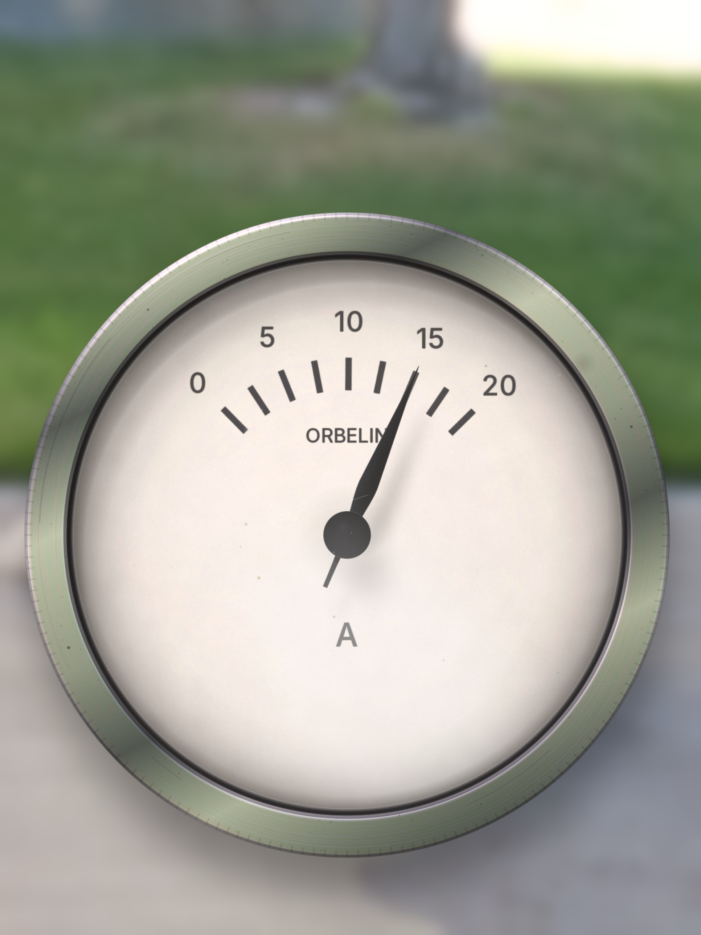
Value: 15 A
